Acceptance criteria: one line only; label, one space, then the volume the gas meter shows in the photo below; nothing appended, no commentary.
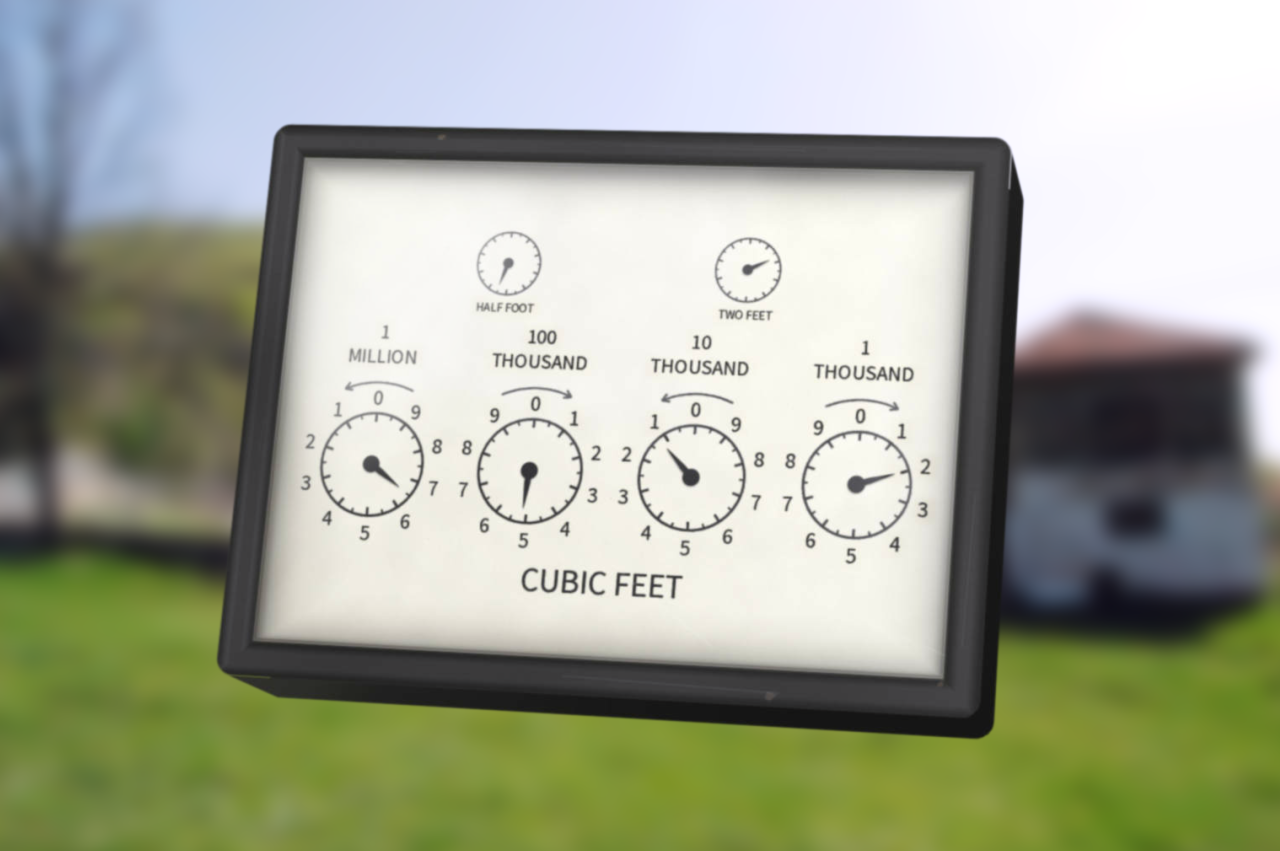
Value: 651200 ft³
